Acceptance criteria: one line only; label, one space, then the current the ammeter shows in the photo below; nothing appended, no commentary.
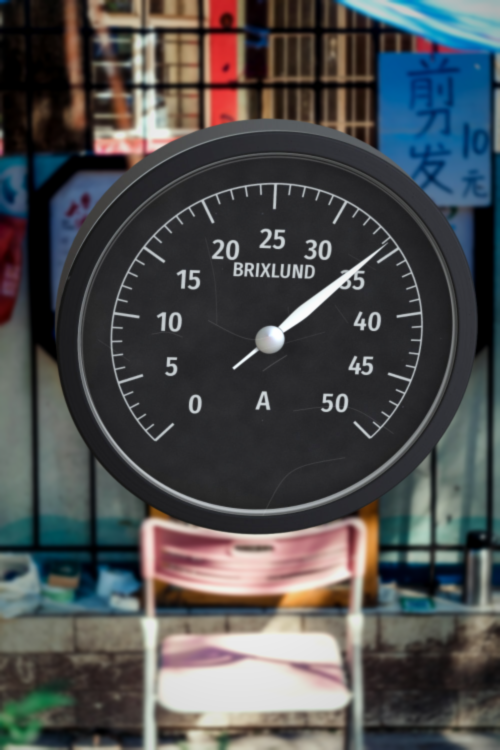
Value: 34 A
